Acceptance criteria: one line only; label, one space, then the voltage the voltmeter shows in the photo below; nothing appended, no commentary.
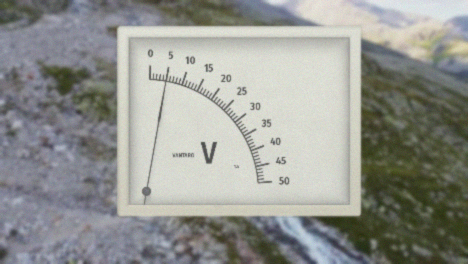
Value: 5 V
